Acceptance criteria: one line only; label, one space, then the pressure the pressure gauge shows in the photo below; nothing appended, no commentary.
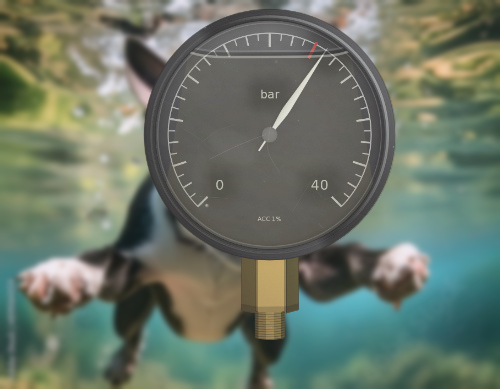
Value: 25 bar
